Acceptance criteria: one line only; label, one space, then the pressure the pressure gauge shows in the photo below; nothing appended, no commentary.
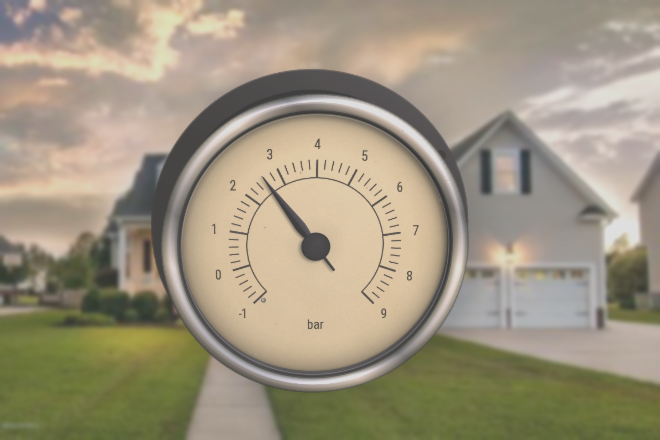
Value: 2.6 bar
